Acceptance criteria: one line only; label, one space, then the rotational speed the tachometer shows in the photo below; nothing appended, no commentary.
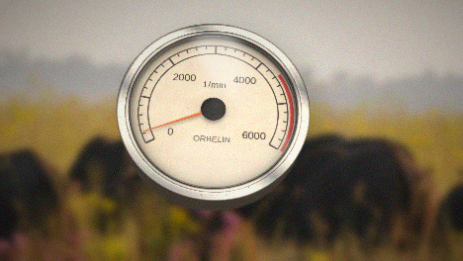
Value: 200 rpm
